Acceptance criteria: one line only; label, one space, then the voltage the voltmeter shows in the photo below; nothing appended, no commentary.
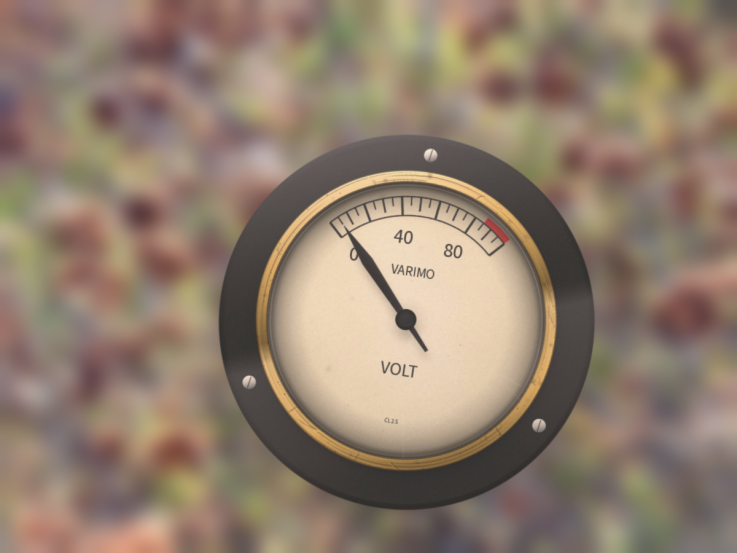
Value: 5 V
